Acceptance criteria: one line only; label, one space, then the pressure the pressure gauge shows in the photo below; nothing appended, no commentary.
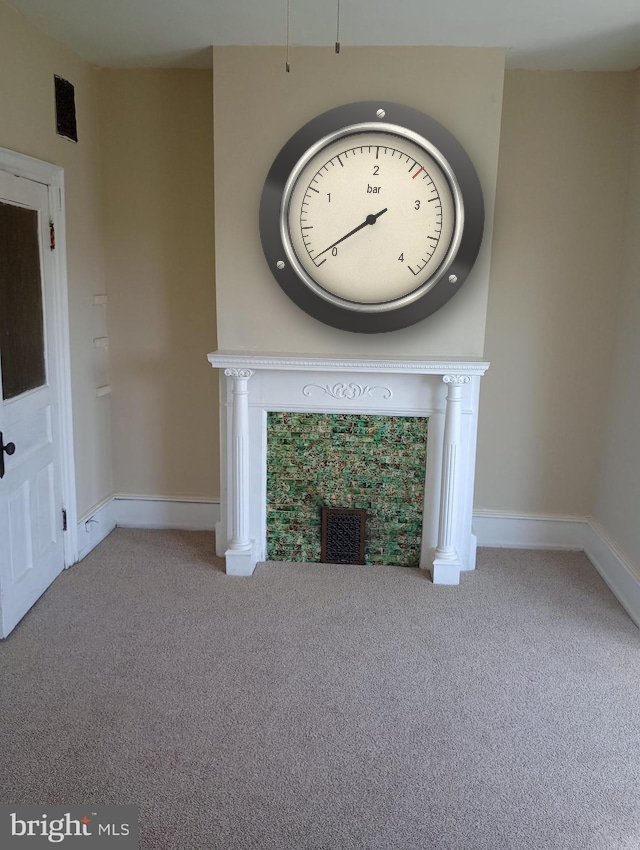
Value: 0.1 bar
